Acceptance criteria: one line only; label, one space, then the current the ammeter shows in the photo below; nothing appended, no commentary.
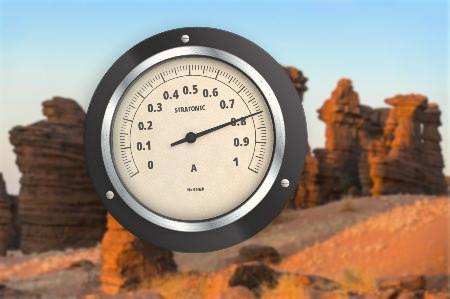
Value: 0.8 A
